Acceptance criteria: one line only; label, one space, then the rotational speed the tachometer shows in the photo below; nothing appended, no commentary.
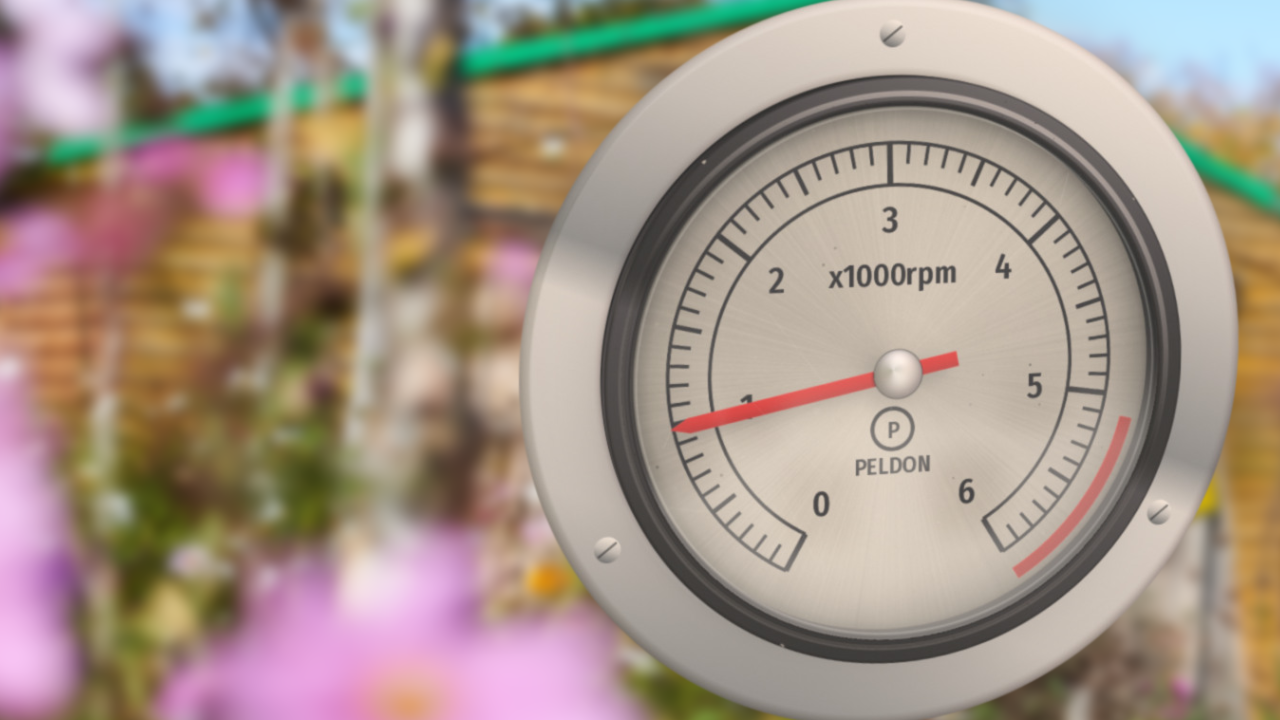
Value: 1000 rpm
